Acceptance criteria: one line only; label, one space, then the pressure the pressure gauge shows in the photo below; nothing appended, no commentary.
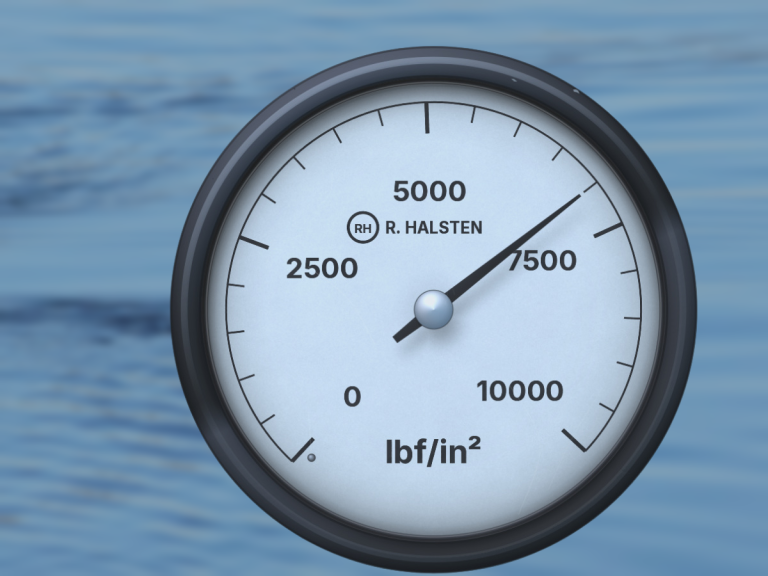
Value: 7000 psi
